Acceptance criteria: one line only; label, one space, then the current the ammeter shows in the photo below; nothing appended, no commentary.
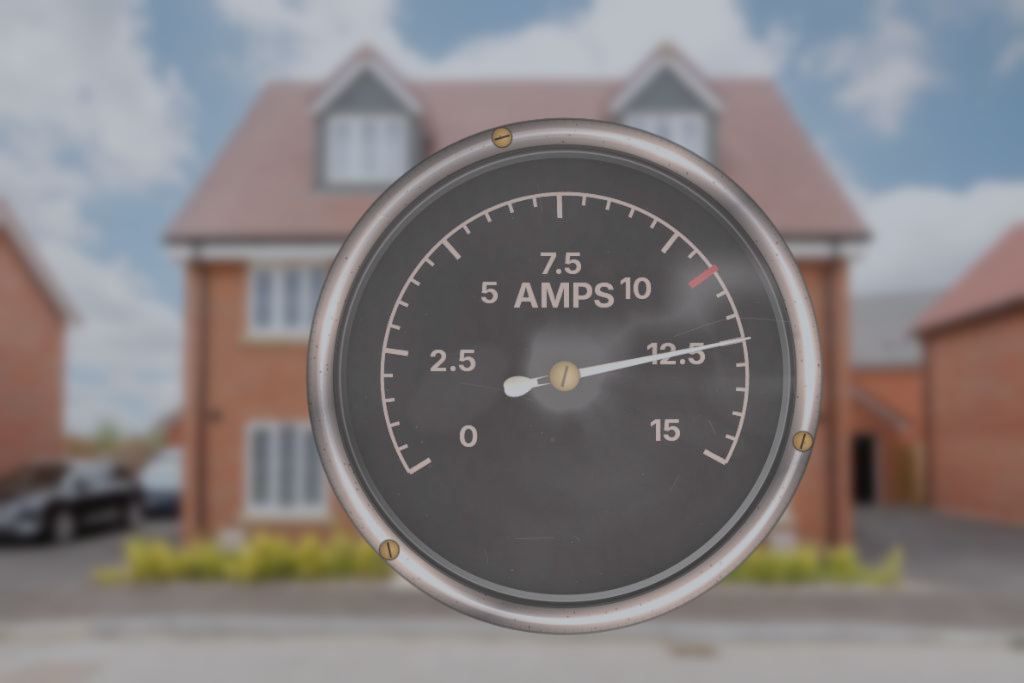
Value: 12.5 A
